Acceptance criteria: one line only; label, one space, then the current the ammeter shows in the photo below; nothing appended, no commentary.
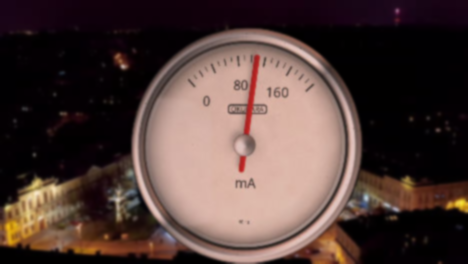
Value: 110 mA
